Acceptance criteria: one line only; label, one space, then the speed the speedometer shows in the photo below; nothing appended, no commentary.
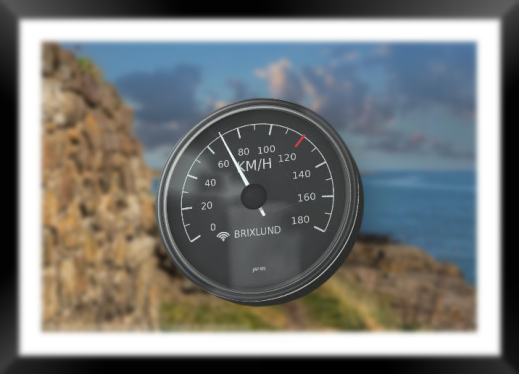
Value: 70 km/h
